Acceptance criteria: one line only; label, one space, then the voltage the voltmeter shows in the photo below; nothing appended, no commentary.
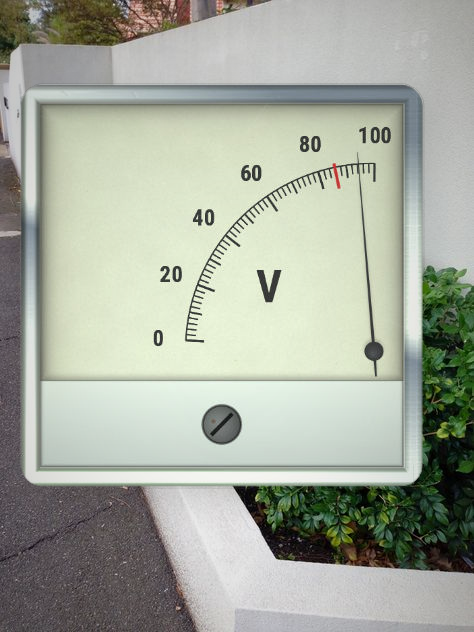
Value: 94 V
